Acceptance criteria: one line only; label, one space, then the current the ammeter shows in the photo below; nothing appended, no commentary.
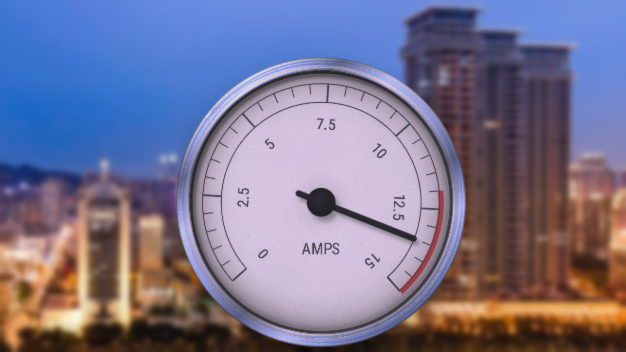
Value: 13.5 A
